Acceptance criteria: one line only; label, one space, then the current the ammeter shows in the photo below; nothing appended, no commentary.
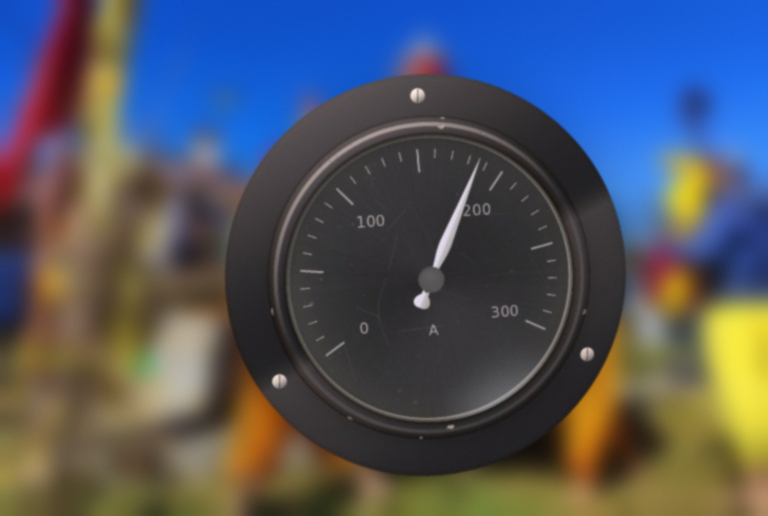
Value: 185 A
